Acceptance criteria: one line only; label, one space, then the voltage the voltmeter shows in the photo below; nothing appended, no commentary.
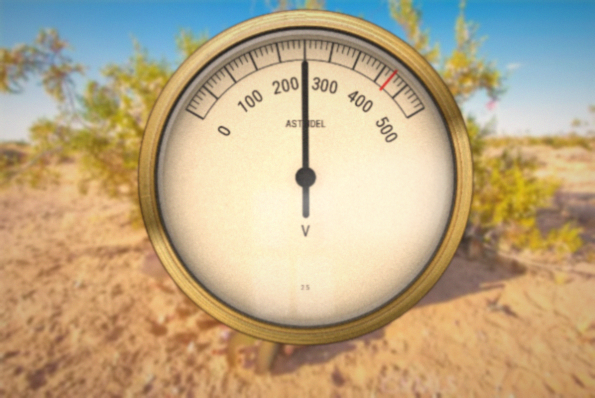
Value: 250 V
